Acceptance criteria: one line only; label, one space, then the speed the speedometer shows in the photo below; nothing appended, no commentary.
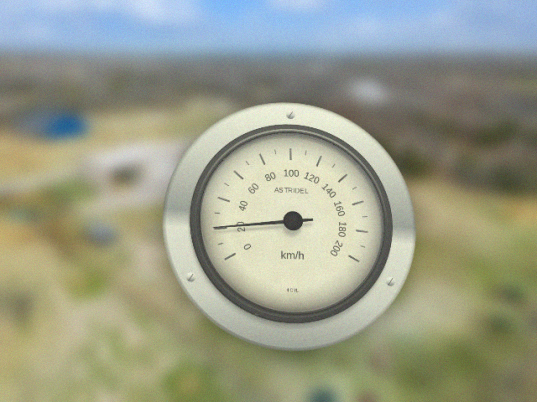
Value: 20 km/h
